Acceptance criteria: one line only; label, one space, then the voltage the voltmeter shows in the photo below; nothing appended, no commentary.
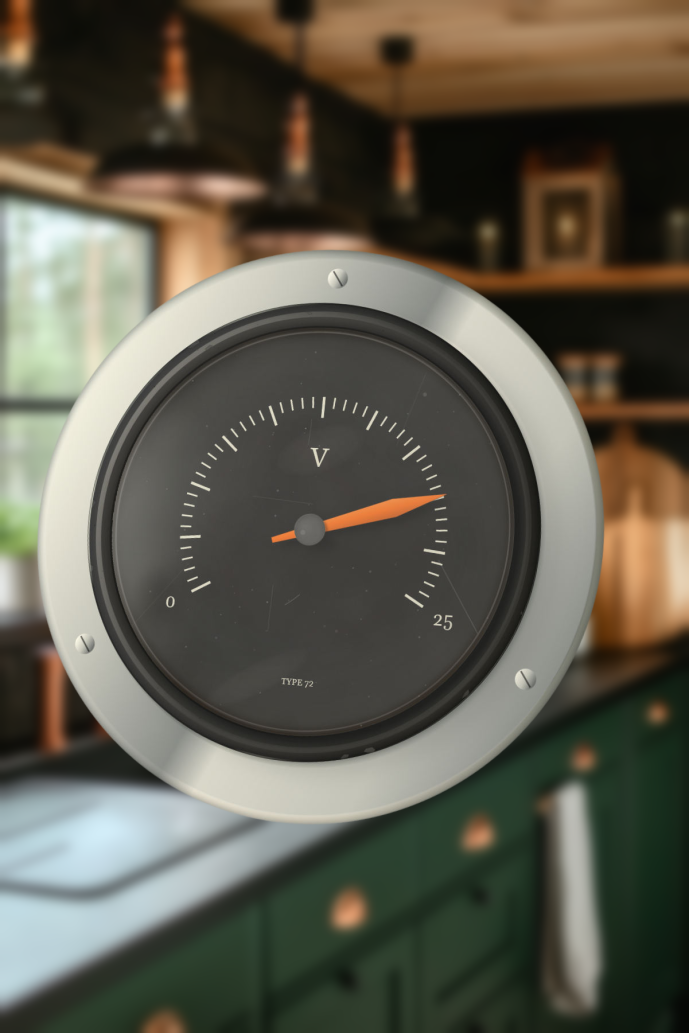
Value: 20 V
